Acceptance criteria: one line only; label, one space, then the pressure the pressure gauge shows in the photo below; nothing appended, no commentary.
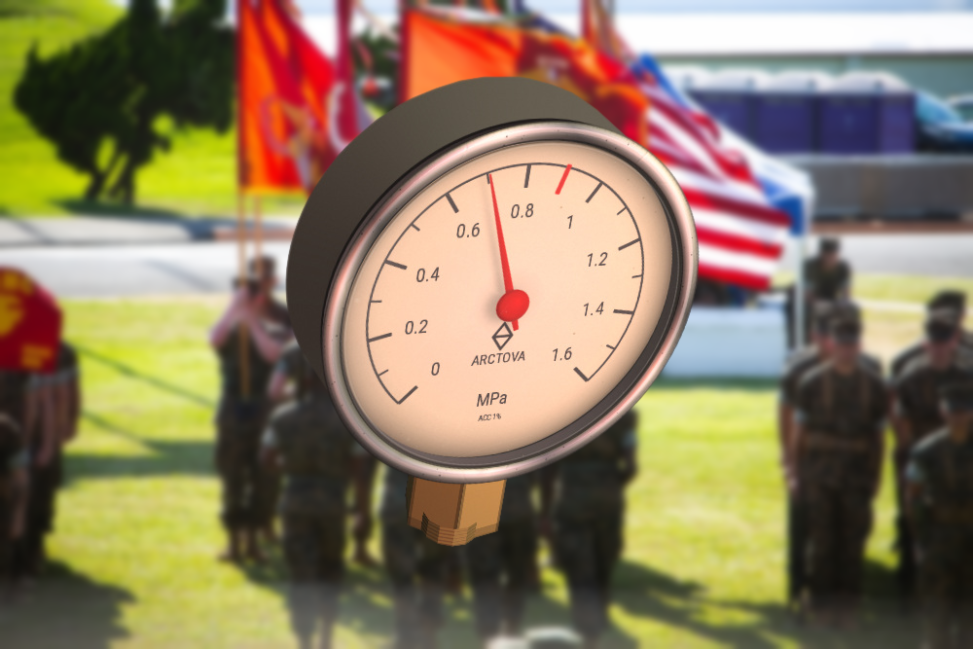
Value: 0.7 MPa
